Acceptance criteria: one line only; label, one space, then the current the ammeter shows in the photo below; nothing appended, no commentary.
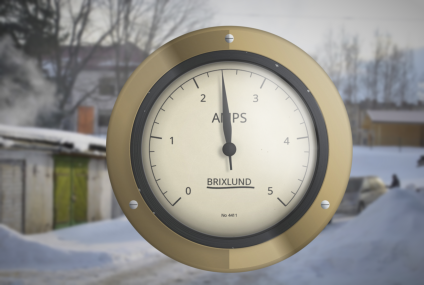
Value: 2.4 A
